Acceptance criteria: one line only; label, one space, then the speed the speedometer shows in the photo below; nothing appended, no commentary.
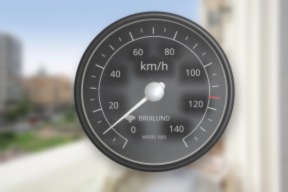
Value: 10 km/h
